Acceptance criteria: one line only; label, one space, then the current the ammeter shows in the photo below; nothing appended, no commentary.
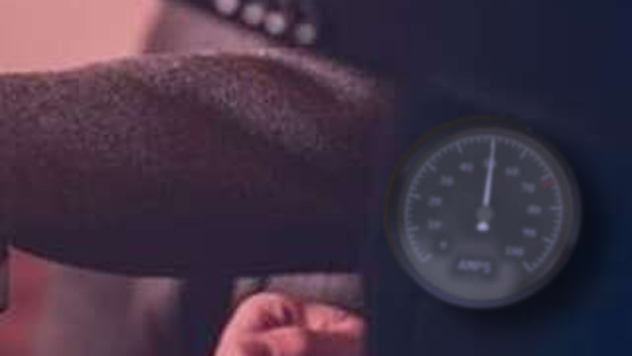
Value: 50 A
